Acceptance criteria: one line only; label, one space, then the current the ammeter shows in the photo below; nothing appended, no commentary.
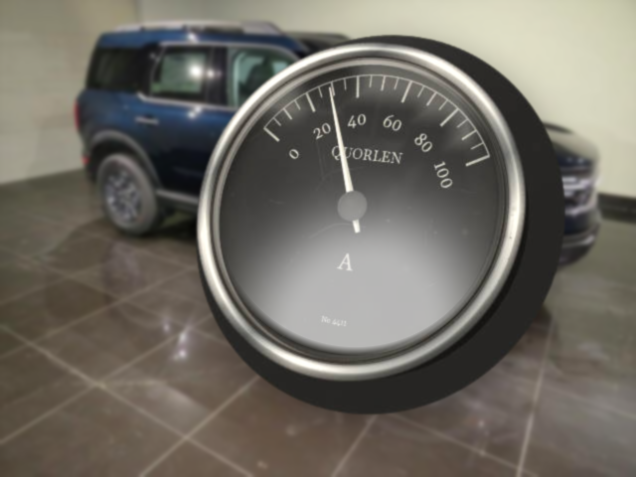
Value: 30 A
